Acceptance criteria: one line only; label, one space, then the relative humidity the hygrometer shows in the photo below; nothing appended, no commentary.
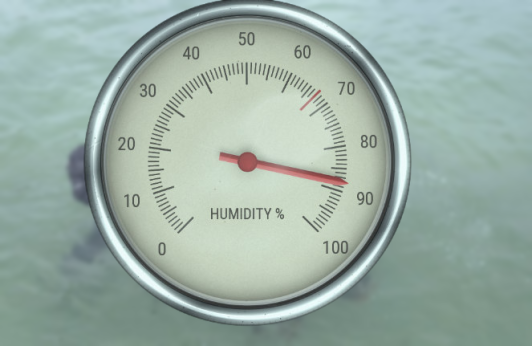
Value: 88 %
